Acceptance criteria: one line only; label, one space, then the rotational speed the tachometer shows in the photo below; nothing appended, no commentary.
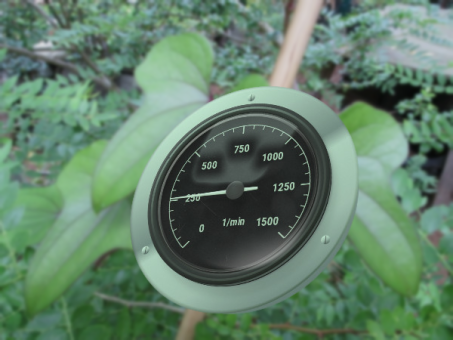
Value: 250 rpm
